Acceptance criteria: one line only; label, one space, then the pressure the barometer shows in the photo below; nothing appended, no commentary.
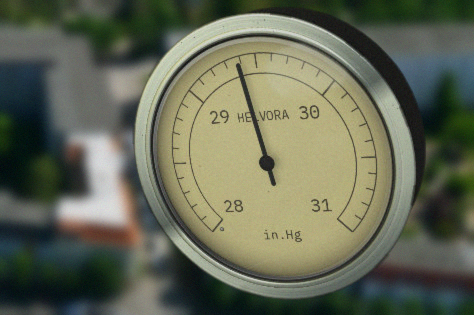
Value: 29.4 inHg
